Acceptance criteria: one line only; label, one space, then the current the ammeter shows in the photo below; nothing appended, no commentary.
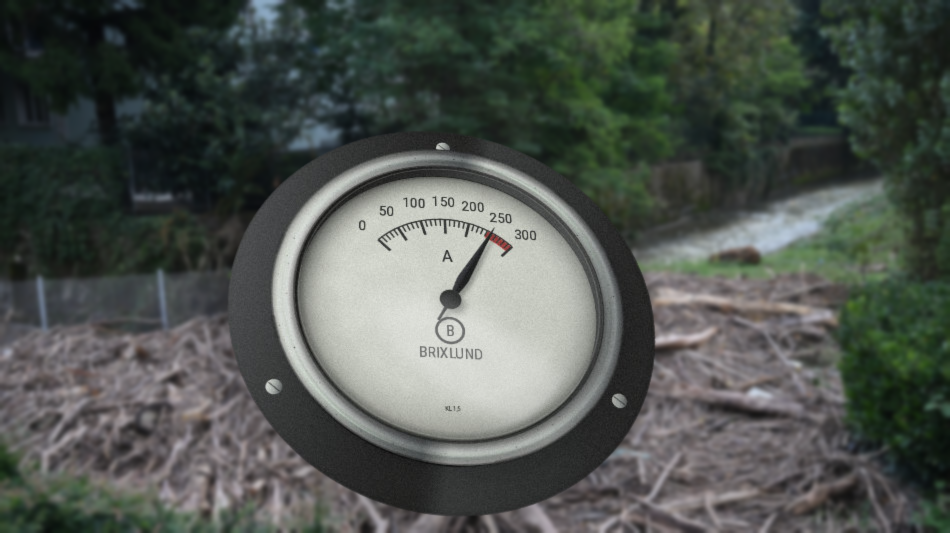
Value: 250 A
